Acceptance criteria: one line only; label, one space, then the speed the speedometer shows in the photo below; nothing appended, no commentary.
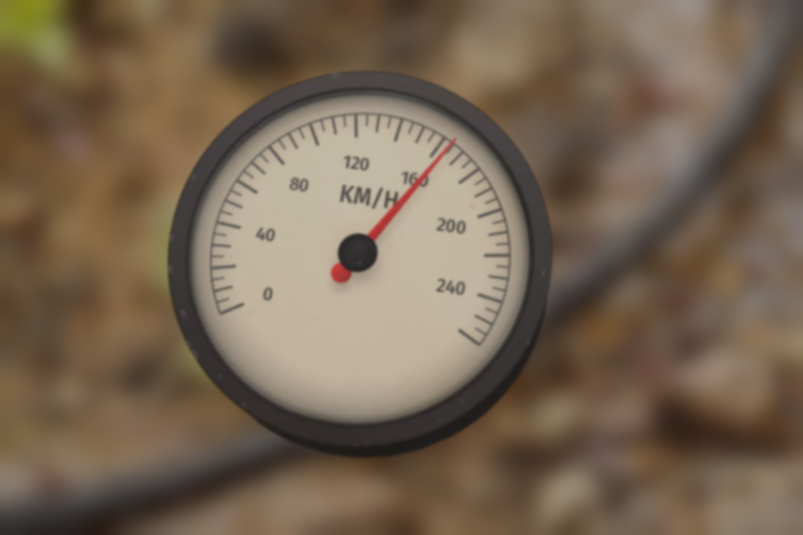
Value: 165 km/h
